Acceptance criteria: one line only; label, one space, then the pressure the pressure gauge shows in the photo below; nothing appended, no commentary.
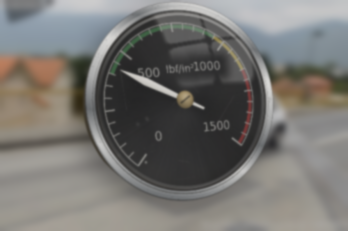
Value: 425 psi
